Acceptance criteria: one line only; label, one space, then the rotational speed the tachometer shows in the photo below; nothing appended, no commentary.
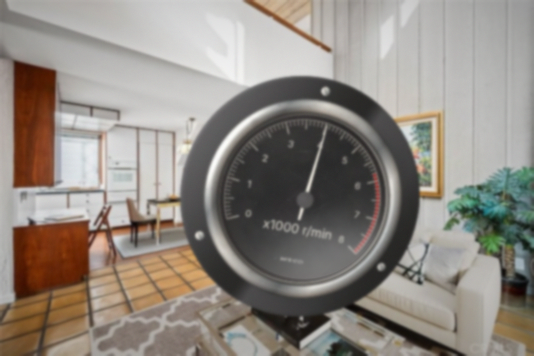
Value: 4000 rpm
